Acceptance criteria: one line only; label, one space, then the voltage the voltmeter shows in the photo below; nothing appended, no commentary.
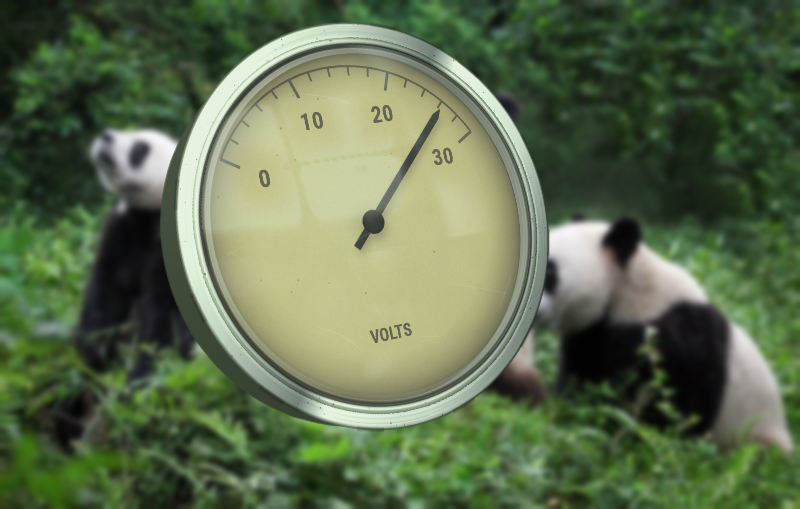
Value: 26 V
